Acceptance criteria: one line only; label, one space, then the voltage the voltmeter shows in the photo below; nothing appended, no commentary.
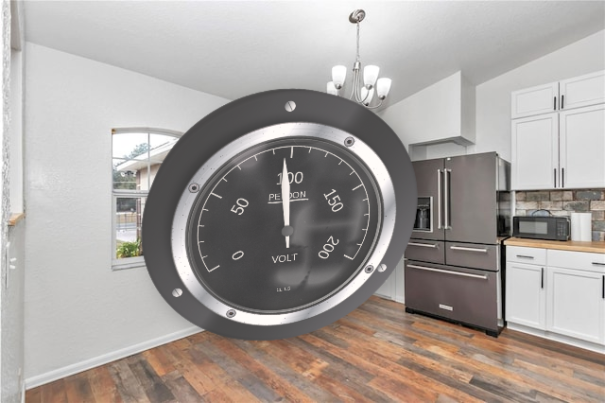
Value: 95 V
